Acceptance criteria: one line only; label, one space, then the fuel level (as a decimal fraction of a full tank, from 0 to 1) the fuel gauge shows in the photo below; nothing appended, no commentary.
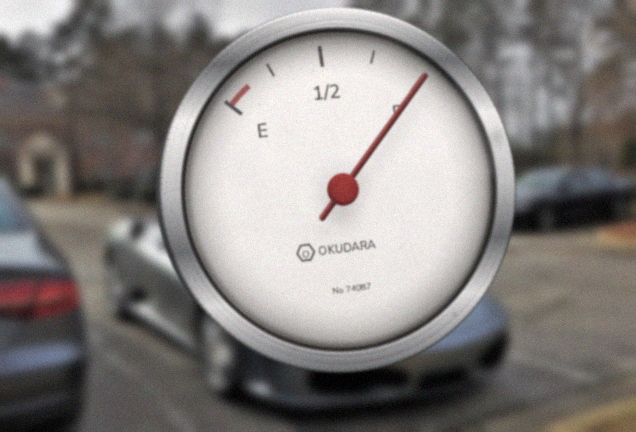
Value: 1
